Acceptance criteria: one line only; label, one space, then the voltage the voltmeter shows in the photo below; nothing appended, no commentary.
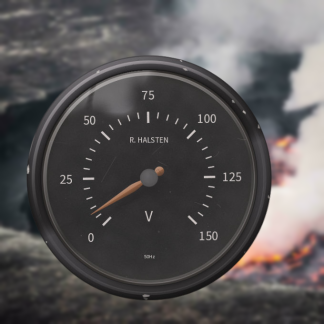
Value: 7.5 V
